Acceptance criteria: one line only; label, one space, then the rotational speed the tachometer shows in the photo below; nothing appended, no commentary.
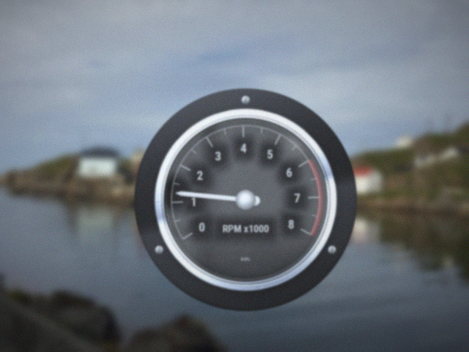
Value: 1250 rpm
